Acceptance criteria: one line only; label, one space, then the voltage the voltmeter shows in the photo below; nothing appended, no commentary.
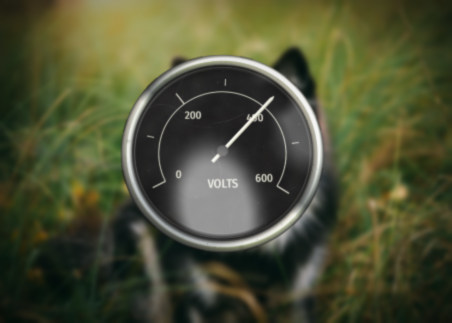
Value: 400 V
